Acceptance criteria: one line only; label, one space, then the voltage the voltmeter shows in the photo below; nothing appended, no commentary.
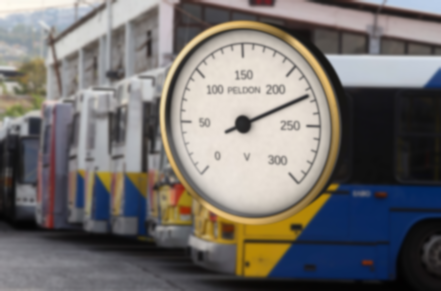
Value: 225 V
